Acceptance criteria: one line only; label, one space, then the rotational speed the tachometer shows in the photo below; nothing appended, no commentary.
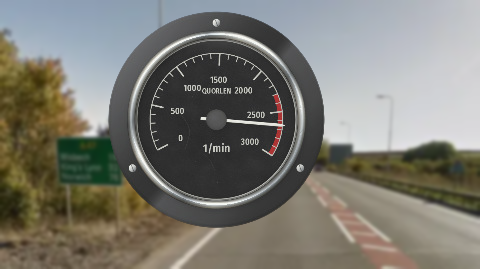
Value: 2650 rpm
